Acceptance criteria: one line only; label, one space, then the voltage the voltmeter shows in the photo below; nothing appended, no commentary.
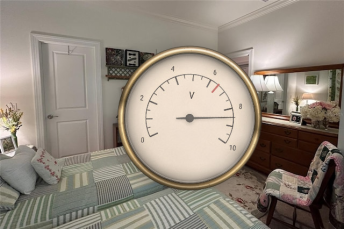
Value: 8.5 V
